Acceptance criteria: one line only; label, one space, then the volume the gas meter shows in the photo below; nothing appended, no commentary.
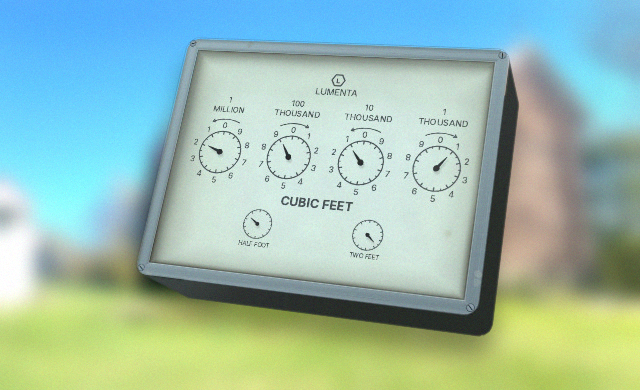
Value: 191100 ft³
